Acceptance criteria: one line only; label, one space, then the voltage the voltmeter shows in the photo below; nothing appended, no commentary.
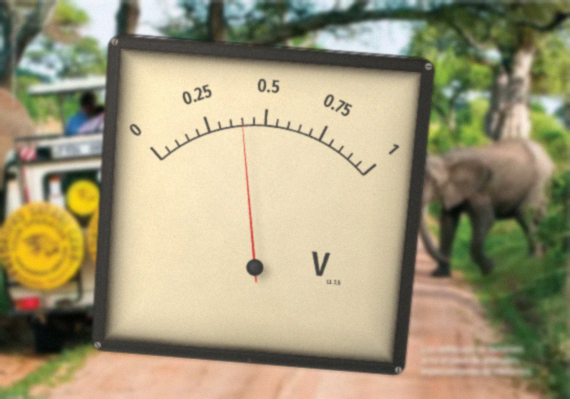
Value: 0.4 V
